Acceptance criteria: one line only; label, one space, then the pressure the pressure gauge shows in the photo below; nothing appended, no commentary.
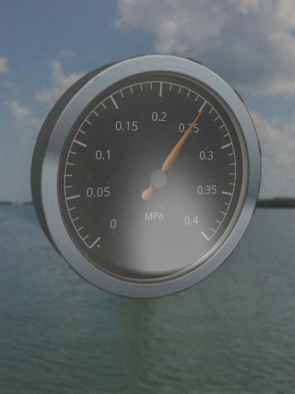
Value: 0.25 MPa
